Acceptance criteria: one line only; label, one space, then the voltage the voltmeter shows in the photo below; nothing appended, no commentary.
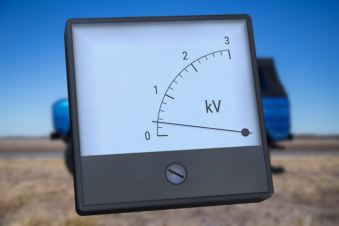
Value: 0.3 kV
